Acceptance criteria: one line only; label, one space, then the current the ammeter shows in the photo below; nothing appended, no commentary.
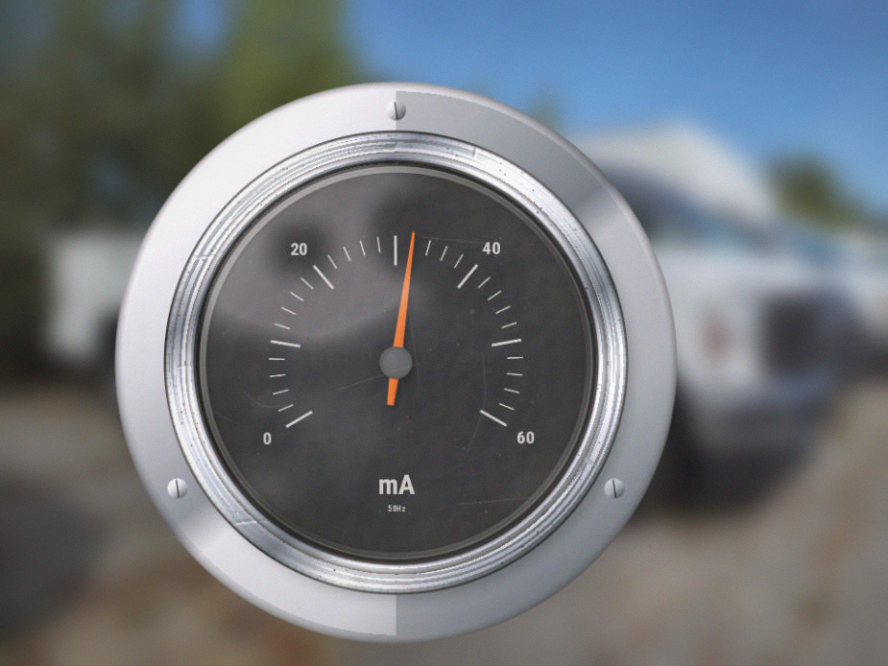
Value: 32 mA
